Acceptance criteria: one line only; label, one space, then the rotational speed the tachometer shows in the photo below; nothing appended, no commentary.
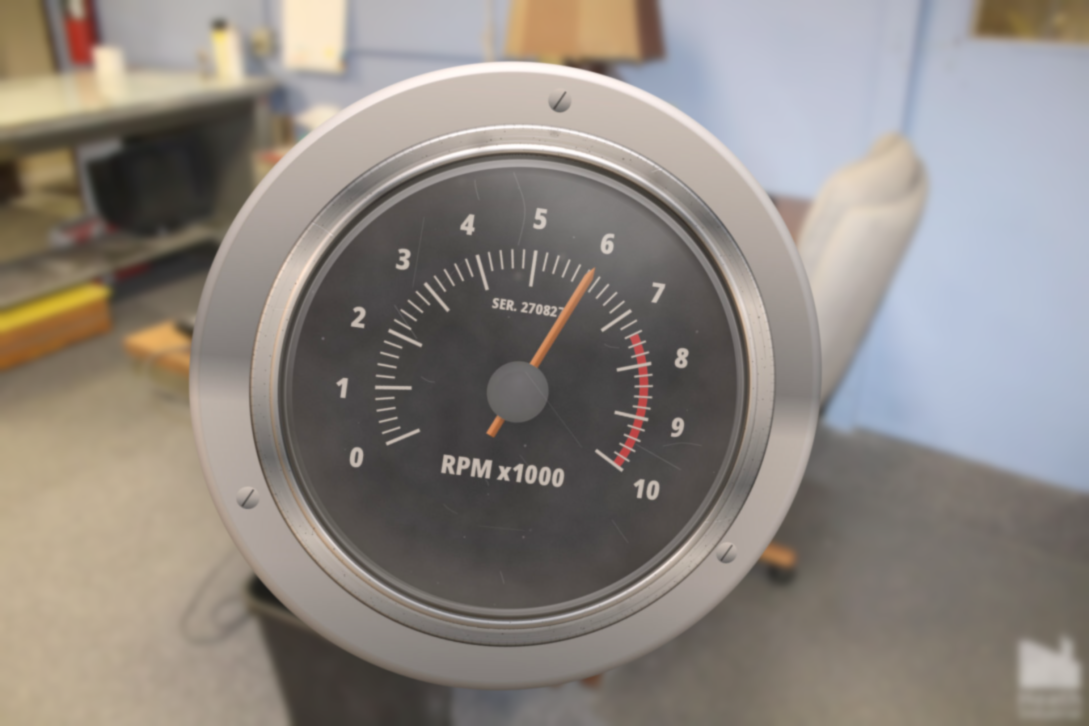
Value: 6000 rpm
